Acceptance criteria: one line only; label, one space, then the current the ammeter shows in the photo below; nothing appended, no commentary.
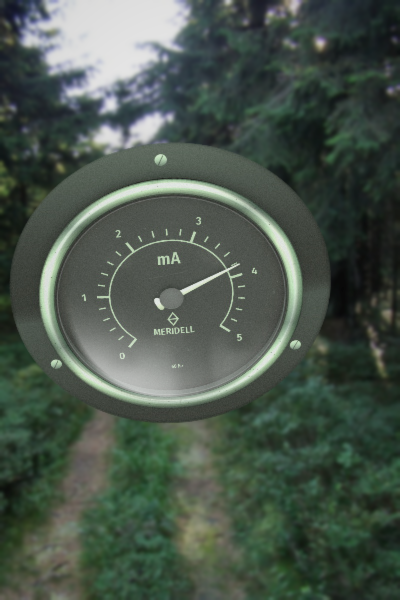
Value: 3.8 mA
